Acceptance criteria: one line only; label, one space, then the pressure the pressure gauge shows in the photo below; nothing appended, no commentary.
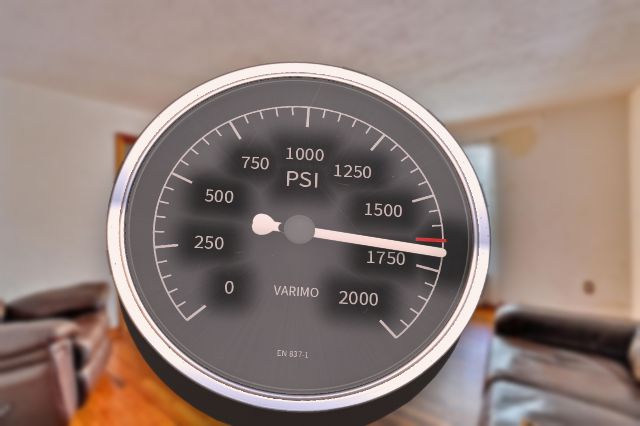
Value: 1700 psi
